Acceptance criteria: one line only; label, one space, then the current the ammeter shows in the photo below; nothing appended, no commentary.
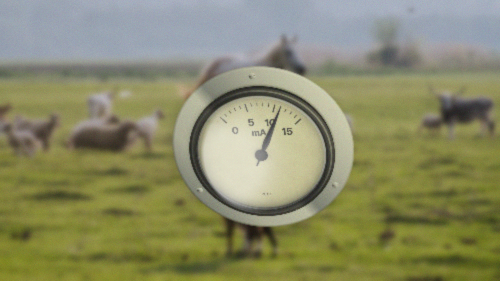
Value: 11 mA
